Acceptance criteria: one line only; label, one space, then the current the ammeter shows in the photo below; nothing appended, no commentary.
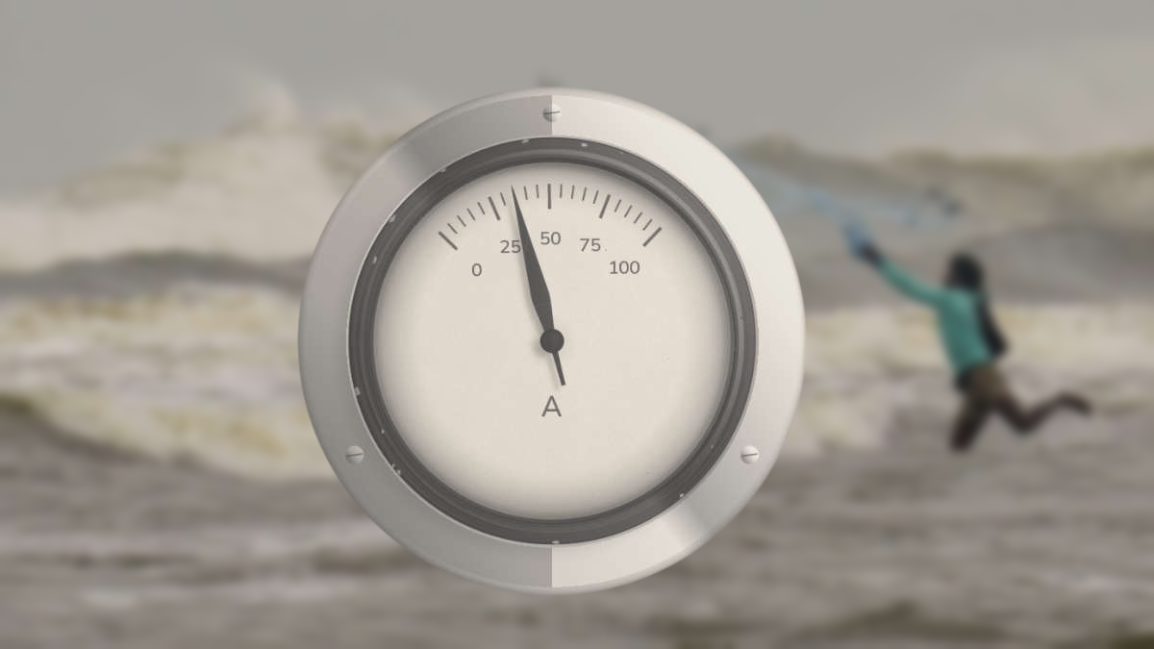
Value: 35 A
